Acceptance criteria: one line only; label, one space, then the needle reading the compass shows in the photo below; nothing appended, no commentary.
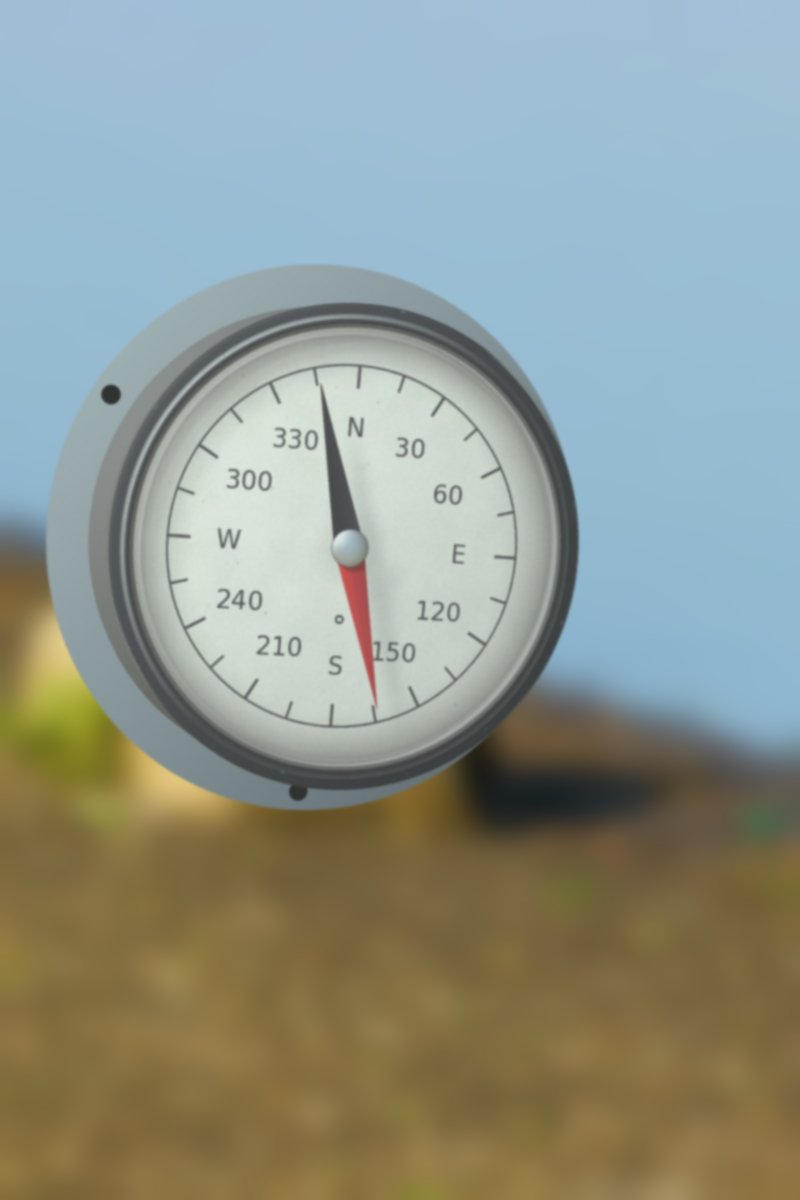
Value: 165 °
